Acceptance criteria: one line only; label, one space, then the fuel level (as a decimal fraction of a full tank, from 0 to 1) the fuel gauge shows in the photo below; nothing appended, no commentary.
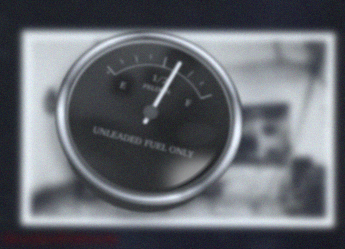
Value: 0.625
